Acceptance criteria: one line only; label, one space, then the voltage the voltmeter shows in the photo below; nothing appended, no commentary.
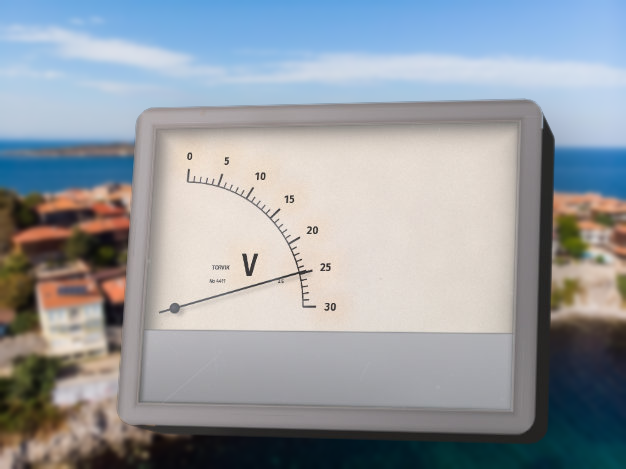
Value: 25 V
